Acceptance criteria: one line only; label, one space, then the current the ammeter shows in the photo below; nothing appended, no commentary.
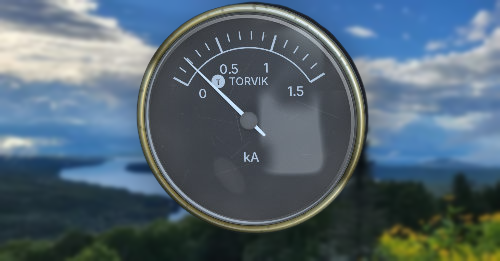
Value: 0.2 kA
